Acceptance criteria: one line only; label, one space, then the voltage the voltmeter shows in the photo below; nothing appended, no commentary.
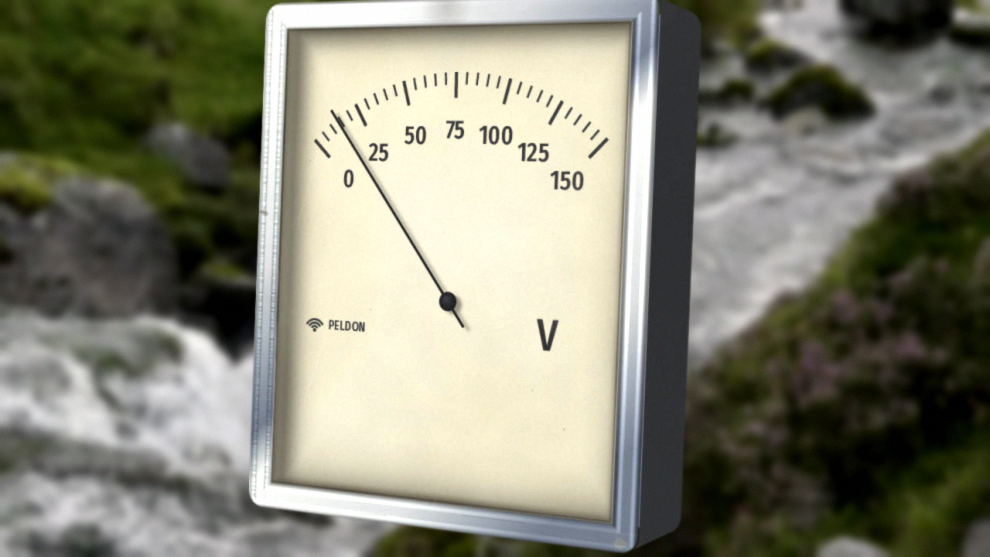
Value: 15 V
